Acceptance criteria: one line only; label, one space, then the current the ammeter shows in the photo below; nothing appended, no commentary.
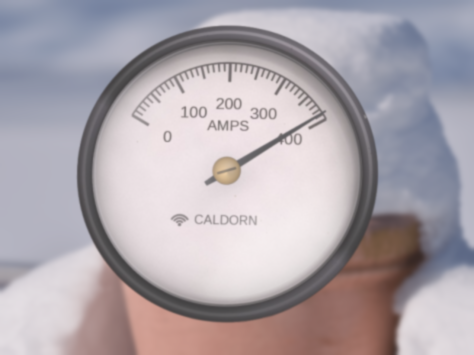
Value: 390 A
